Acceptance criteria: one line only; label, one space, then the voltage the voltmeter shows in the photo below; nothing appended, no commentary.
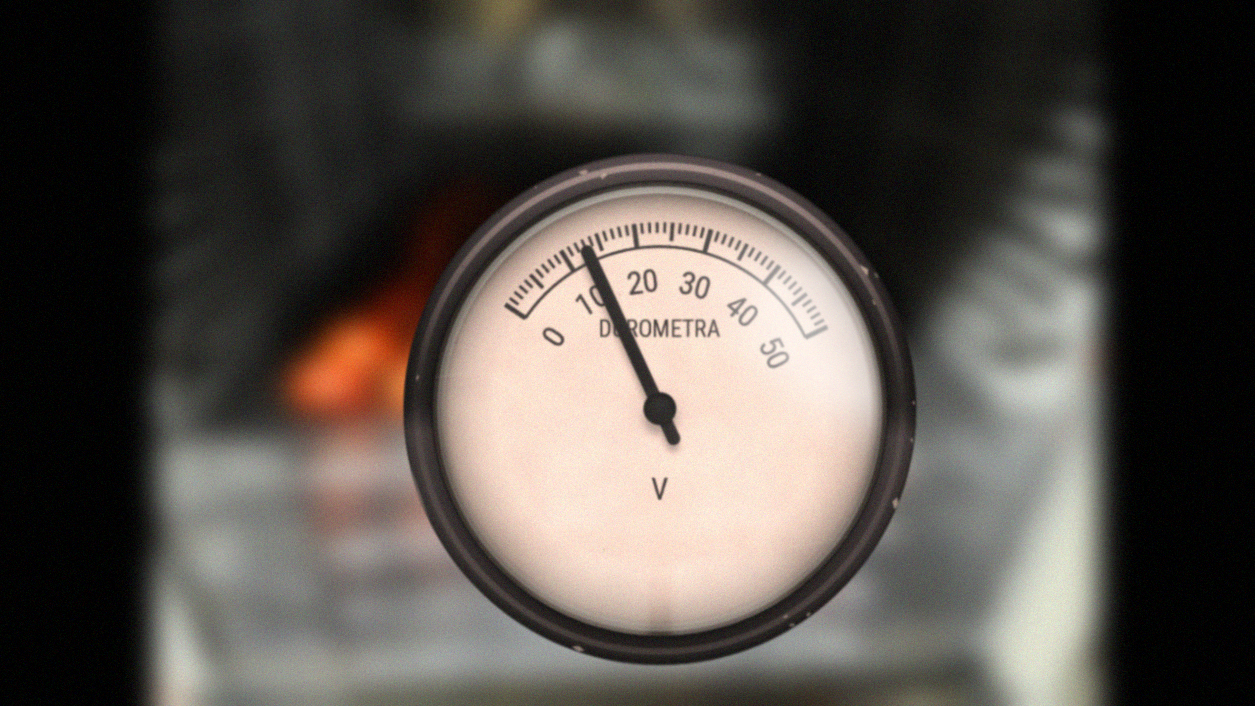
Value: 13 V
